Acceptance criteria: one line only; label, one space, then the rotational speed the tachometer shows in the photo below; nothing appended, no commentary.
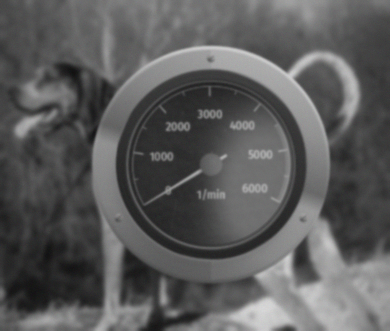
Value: 0 rpm
